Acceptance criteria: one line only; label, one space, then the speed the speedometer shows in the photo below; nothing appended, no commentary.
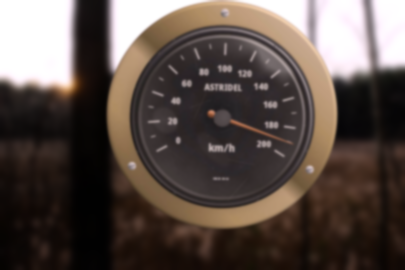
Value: 190 km/h
